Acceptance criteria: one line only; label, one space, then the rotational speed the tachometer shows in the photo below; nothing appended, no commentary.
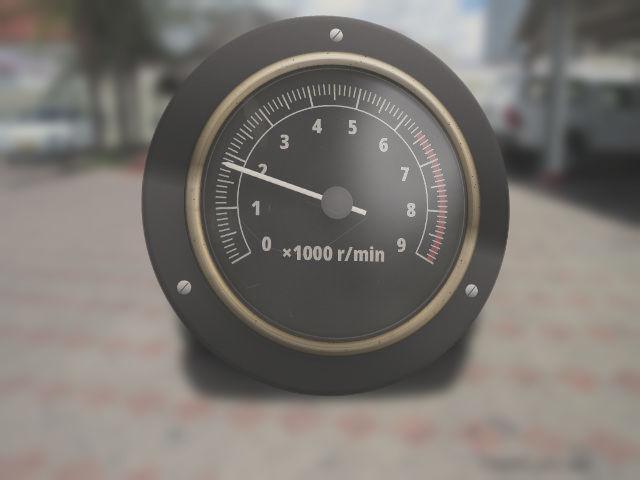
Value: 1800 rpm
